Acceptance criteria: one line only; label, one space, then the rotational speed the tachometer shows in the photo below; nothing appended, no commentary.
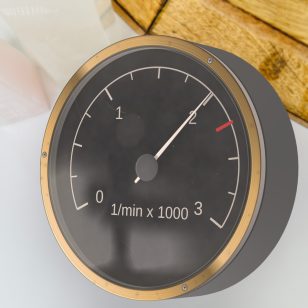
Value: 2000 rpm
